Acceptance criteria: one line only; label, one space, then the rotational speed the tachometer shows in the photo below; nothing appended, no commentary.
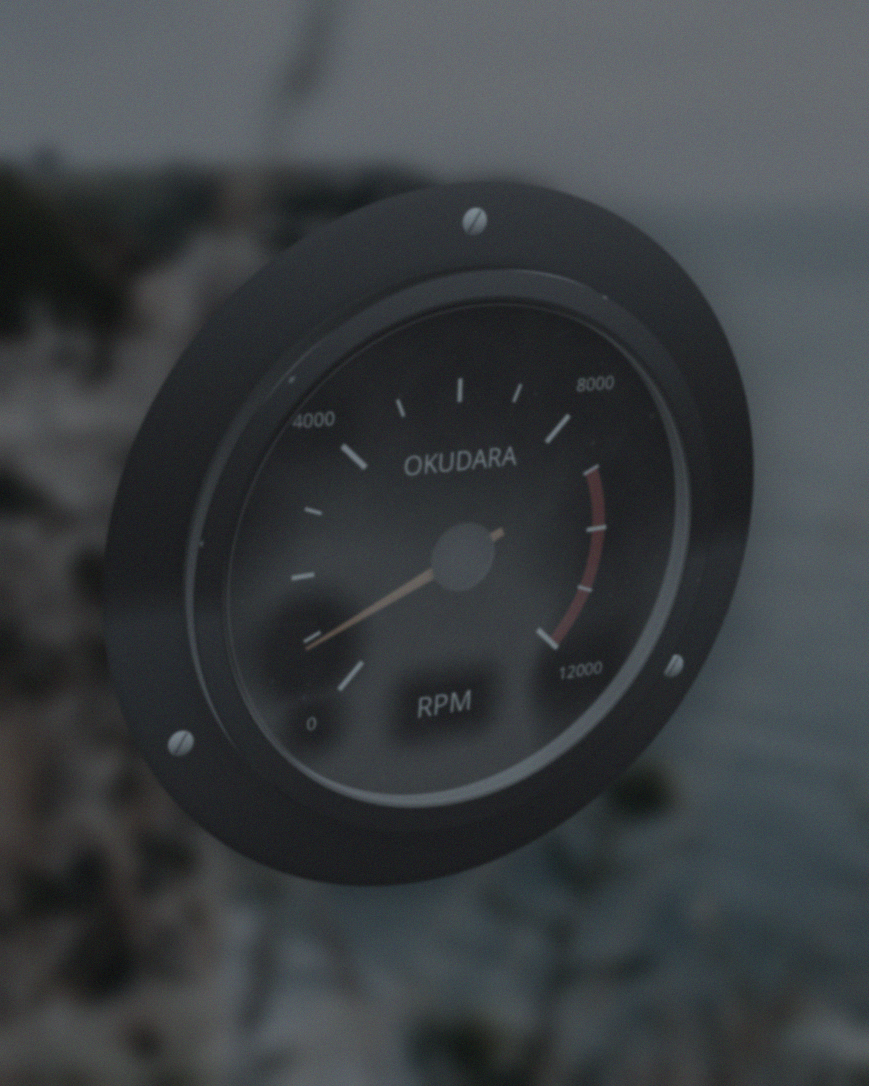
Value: 1000 rpm
